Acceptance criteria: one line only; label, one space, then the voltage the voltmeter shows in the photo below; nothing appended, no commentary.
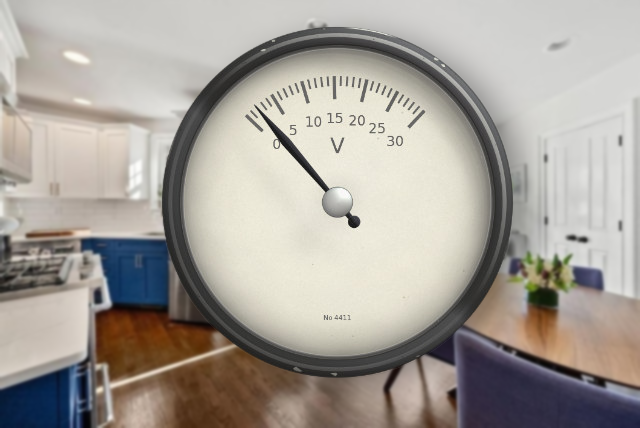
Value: 2 V
